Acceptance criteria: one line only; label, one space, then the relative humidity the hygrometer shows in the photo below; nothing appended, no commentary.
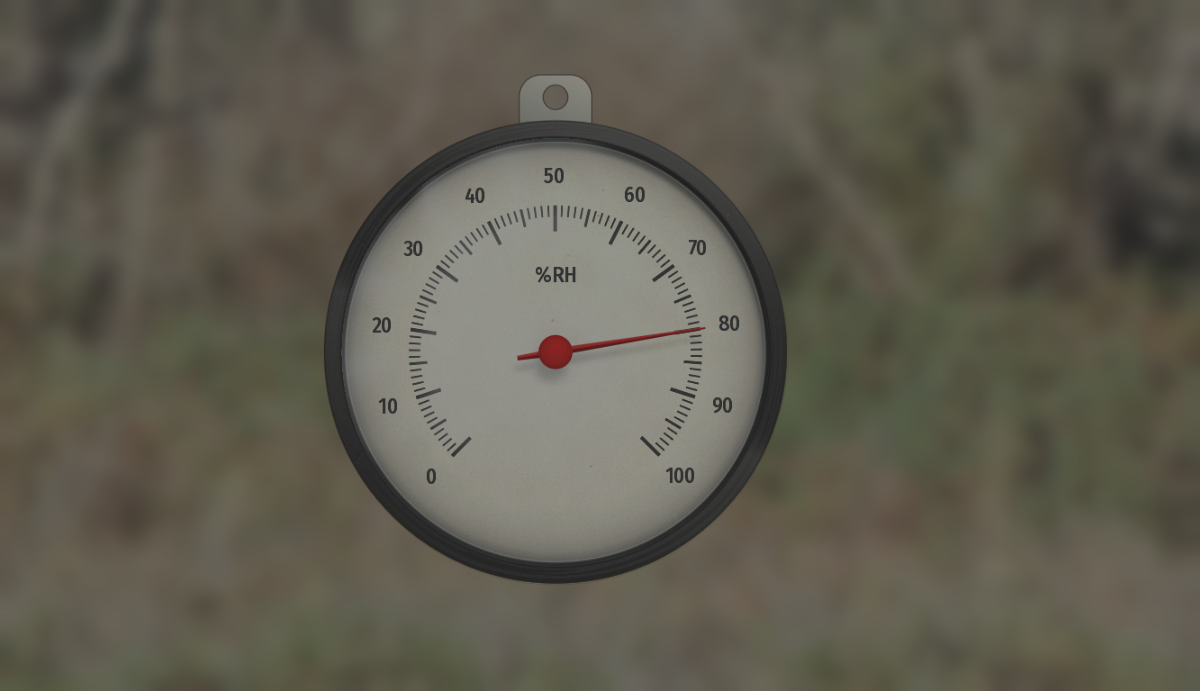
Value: 80 %
